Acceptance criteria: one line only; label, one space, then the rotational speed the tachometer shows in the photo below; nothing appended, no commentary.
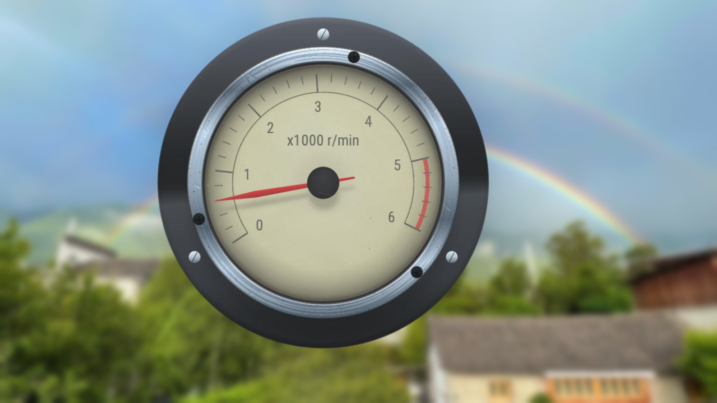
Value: 600 rpm
